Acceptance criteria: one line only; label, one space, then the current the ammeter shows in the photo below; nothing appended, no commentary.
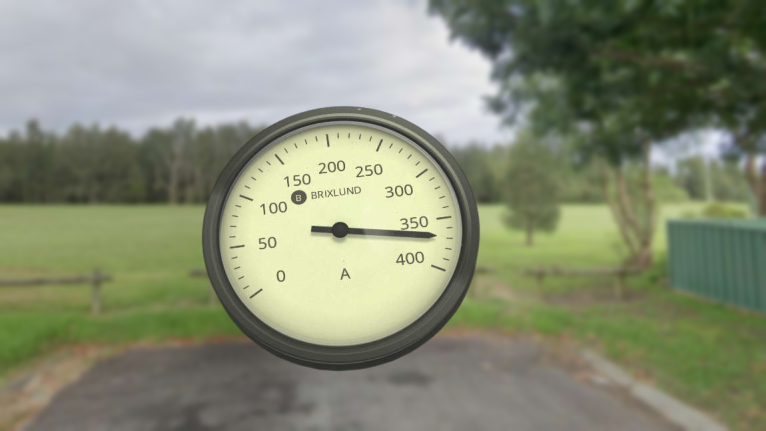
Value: 370 A
